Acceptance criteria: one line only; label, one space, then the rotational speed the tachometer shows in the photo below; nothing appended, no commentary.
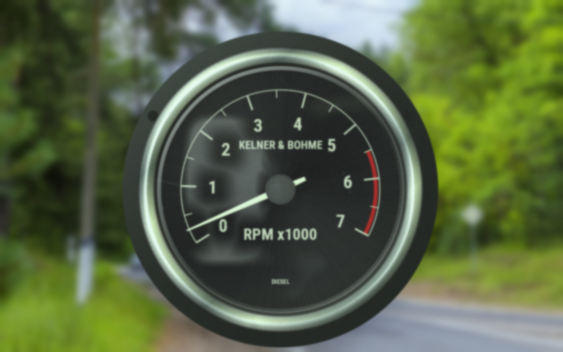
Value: 250 rpm
